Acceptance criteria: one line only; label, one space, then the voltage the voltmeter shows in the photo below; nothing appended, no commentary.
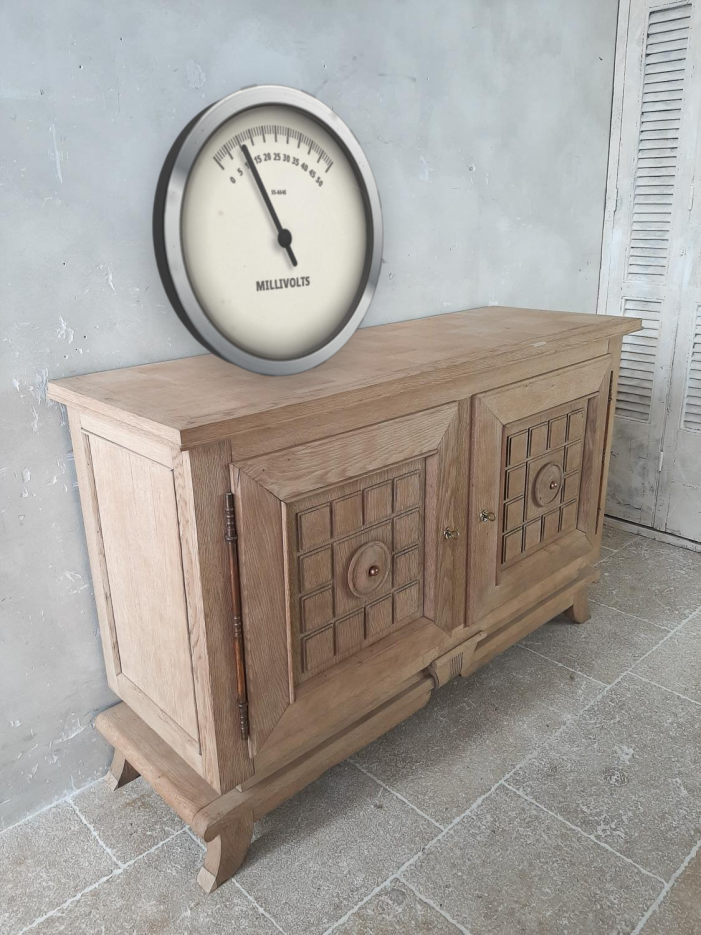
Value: 10 mV
